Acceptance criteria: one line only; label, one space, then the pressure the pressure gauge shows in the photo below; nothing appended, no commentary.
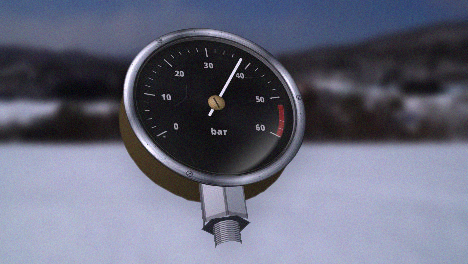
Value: 38 bar
